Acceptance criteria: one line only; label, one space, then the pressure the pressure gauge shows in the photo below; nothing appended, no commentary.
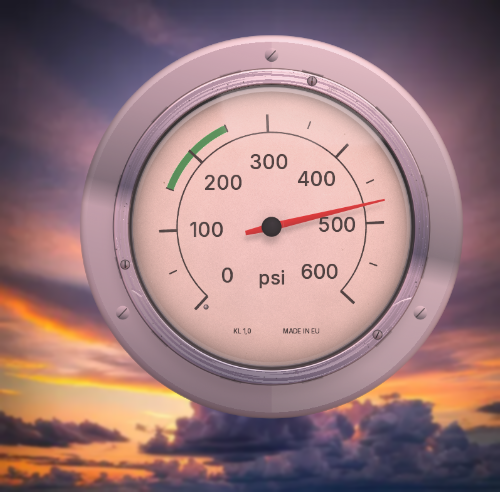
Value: 475 psi
